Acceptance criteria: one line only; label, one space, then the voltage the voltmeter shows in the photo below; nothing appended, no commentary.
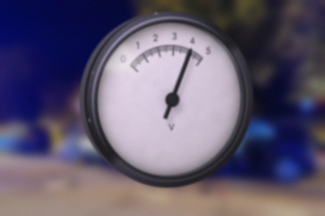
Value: 4 V
